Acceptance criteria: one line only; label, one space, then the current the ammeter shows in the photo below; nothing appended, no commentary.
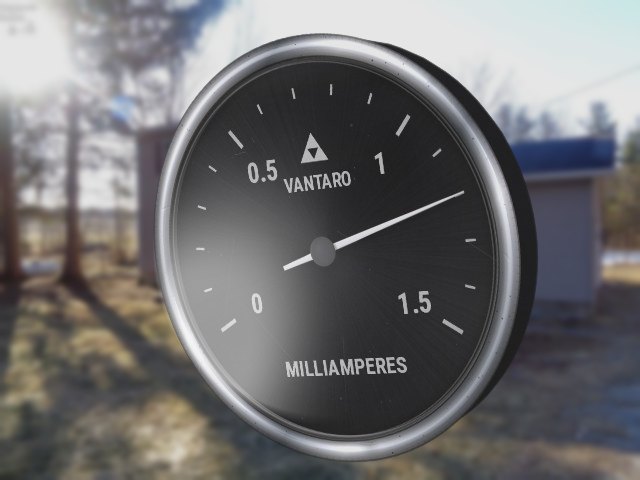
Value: 1.2 mA
